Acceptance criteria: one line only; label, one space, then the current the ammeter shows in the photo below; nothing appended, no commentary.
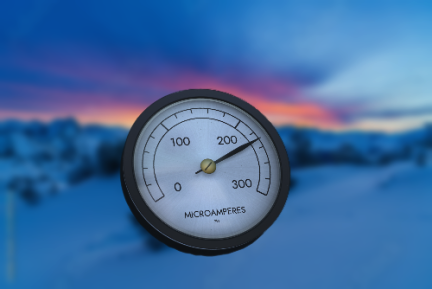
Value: 230 µA
